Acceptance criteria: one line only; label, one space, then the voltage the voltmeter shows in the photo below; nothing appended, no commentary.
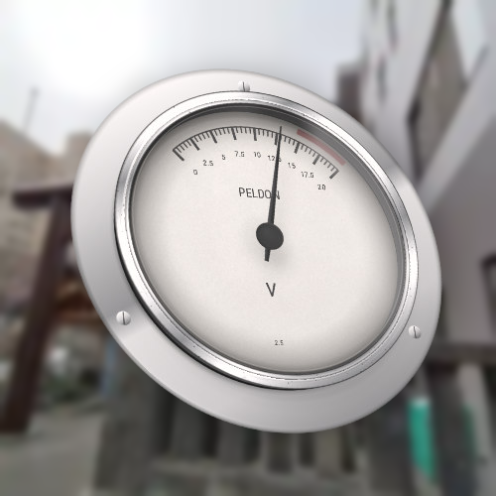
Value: 12.5 V
